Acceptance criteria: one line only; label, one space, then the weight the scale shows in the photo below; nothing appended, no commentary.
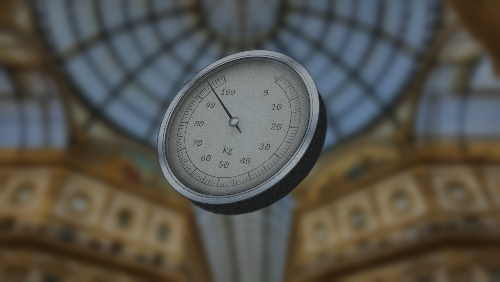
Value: 95 kg
